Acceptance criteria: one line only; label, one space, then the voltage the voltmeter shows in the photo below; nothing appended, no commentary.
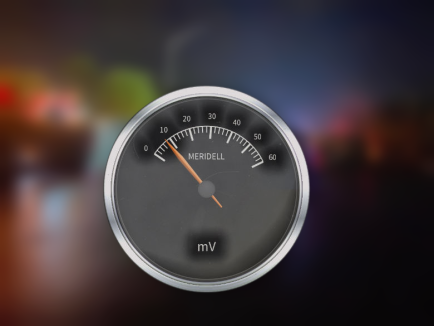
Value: 8 mV
